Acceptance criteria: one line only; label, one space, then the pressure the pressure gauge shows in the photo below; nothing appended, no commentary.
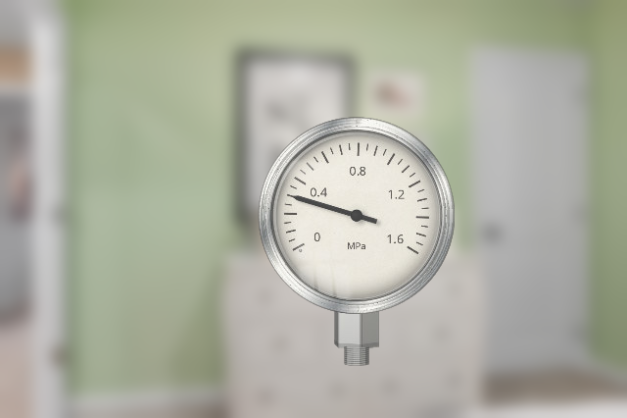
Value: 0.3 MPa
